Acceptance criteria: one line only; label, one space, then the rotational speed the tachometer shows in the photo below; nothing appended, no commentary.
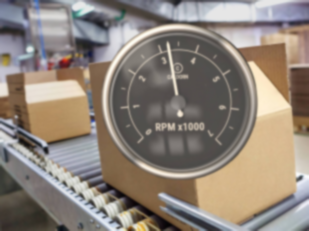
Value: 3250 rpm
